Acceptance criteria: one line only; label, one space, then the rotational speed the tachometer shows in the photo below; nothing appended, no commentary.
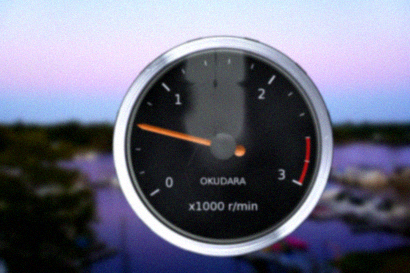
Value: 600 rpm
